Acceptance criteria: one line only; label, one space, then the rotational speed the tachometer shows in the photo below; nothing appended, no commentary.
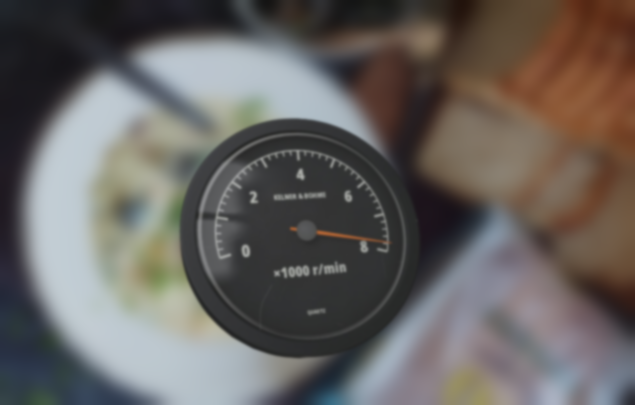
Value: 7800 rpm
